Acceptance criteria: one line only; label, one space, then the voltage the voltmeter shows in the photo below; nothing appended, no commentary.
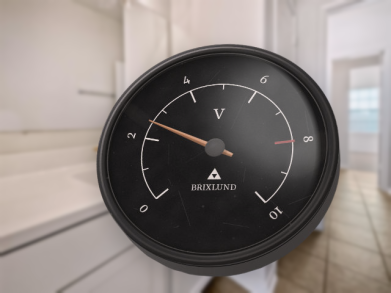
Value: 2.5 V
